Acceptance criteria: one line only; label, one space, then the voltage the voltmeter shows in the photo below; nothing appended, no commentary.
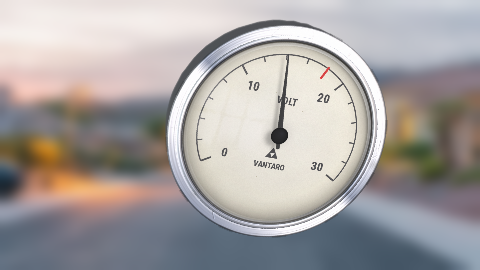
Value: 14 V
